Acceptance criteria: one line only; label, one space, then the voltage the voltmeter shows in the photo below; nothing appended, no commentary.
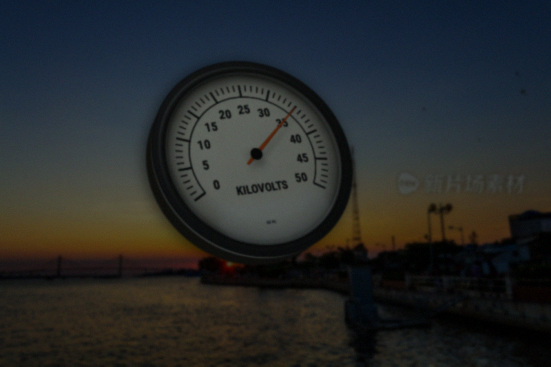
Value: 35 kV
